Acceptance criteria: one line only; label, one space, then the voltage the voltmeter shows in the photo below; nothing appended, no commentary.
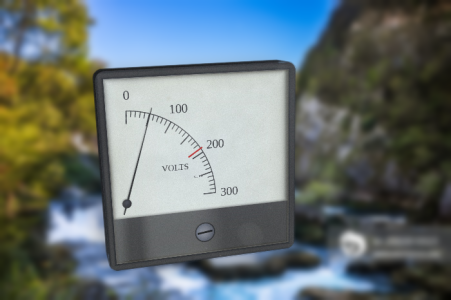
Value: 50 V
